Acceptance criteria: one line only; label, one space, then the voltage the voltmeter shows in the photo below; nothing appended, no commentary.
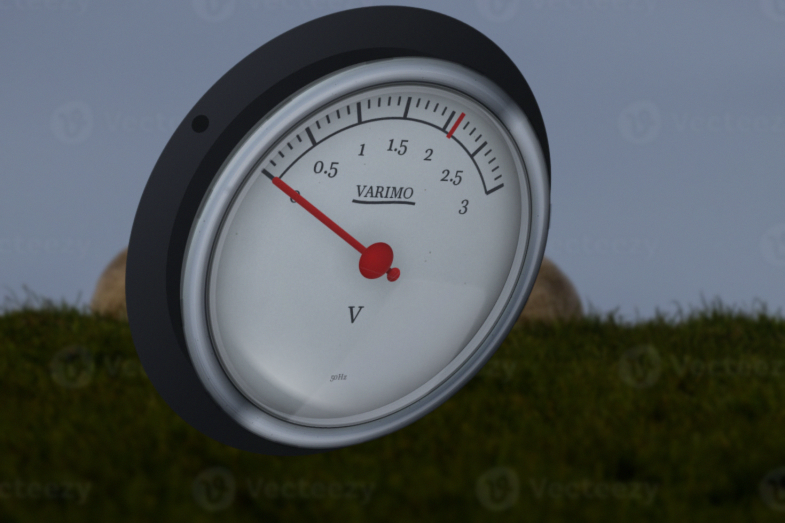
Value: 0 V
